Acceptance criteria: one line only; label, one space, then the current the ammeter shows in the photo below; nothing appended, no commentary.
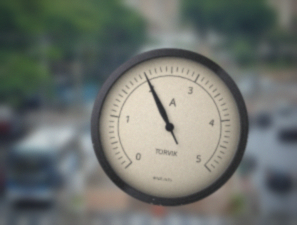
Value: 2 A
